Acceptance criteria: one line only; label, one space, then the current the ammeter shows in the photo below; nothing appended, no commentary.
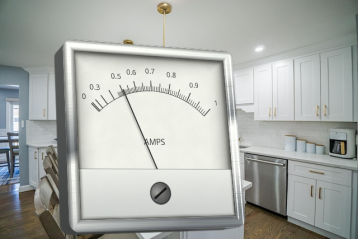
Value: 0.5 A
